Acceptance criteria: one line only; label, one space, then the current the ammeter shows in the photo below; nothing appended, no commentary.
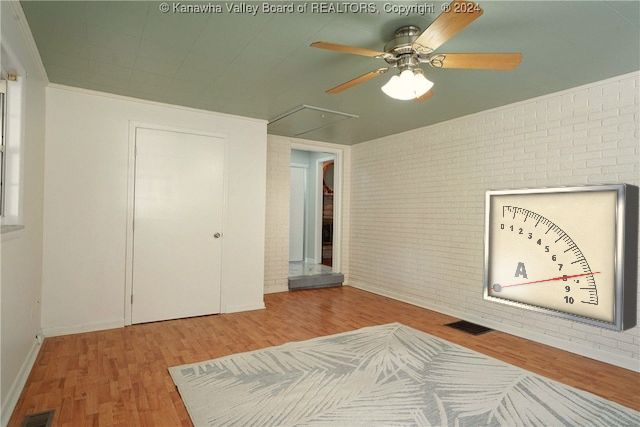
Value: 8 A
